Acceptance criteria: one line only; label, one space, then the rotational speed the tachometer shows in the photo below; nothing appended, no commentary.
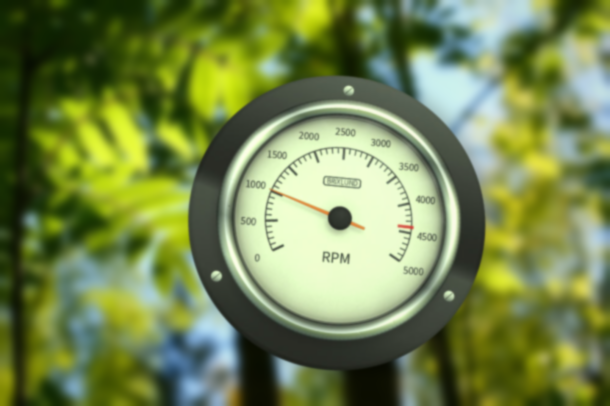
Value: 1000 rpm
